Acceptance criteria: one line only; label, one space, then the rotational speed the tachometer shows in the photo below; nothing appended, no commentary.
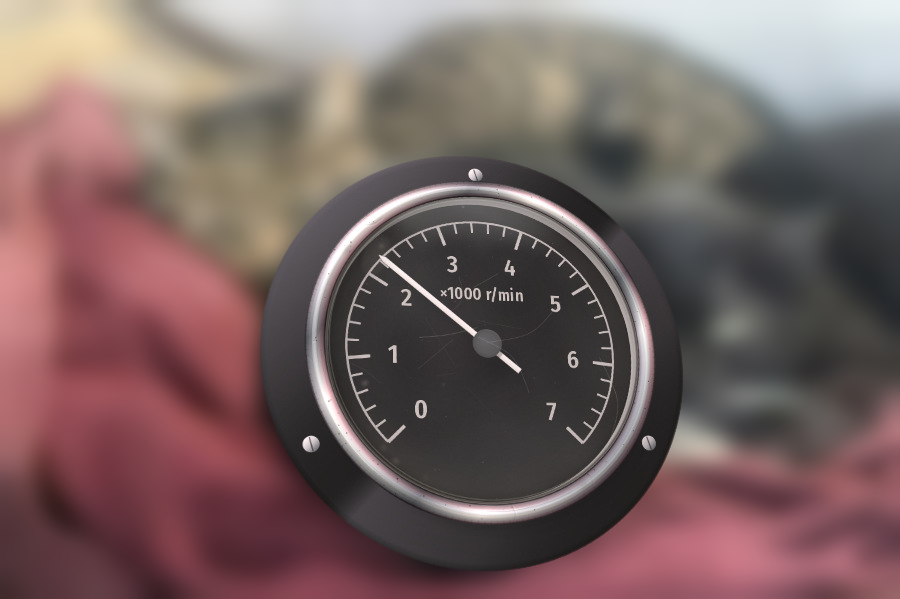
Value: 2200 rpm
